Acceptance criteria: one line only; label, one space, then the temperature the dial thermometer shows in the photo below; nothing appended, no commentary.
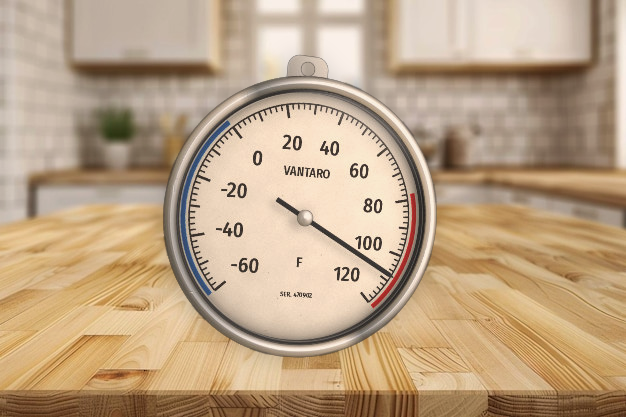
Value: 108 °F
